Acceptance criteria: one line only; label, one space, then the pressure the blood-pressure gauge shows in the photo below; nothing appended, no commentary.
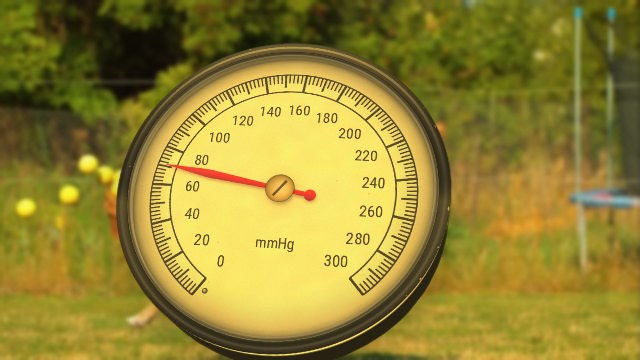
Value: 70 mmHg
